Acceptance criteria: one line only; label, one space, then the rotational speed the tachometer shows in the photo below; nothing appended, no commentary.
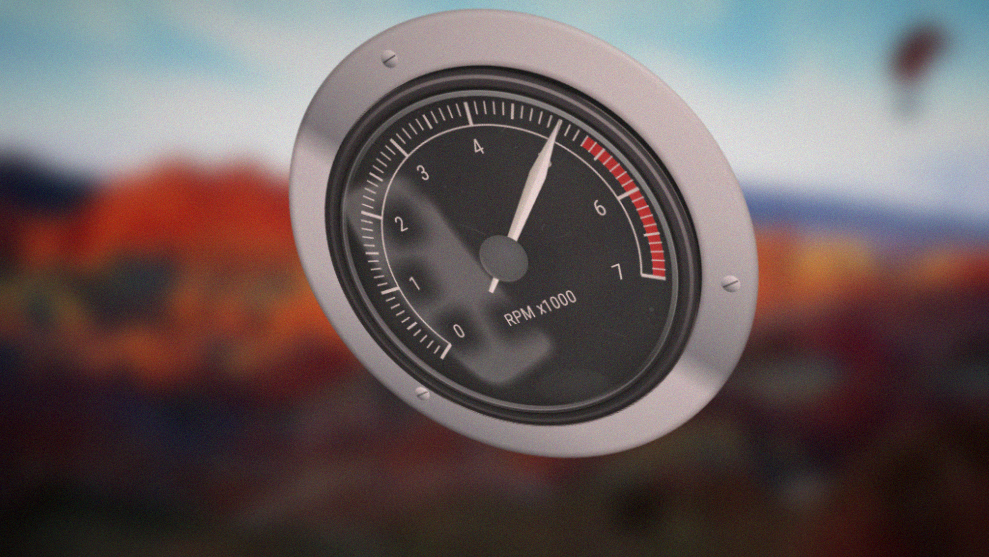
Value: 5000 rpm
